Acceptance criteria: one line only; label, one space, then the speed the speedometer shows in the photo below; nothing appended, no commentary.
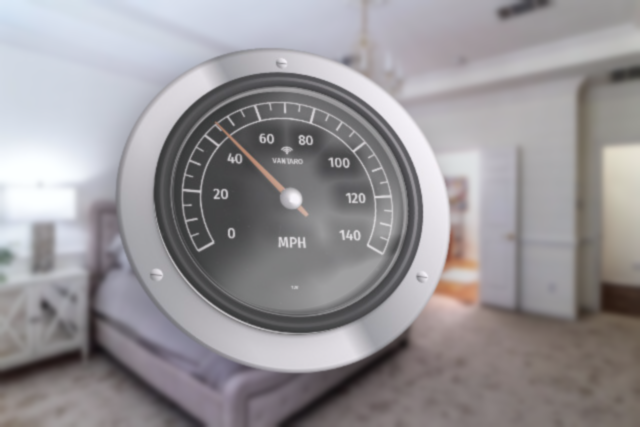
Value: 45 mph
